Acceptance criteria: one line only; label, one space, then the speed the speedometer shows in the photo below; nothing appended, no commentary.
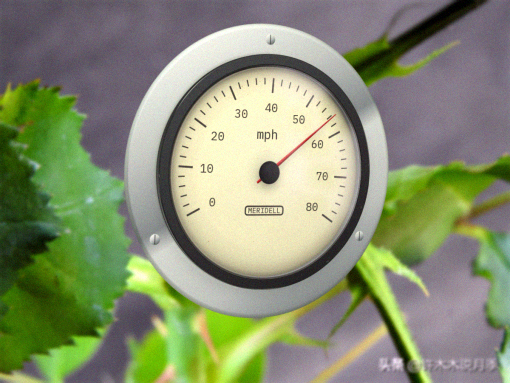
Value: 56 mph
